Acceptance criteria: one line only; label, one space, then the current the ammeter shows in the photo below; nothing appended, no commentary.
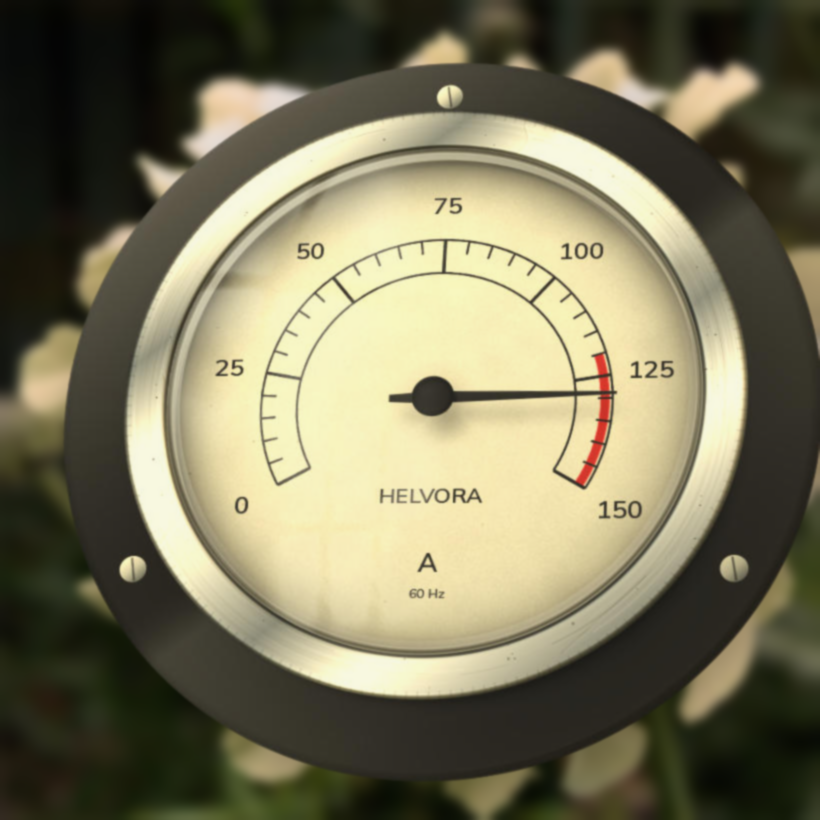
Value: 130 A
